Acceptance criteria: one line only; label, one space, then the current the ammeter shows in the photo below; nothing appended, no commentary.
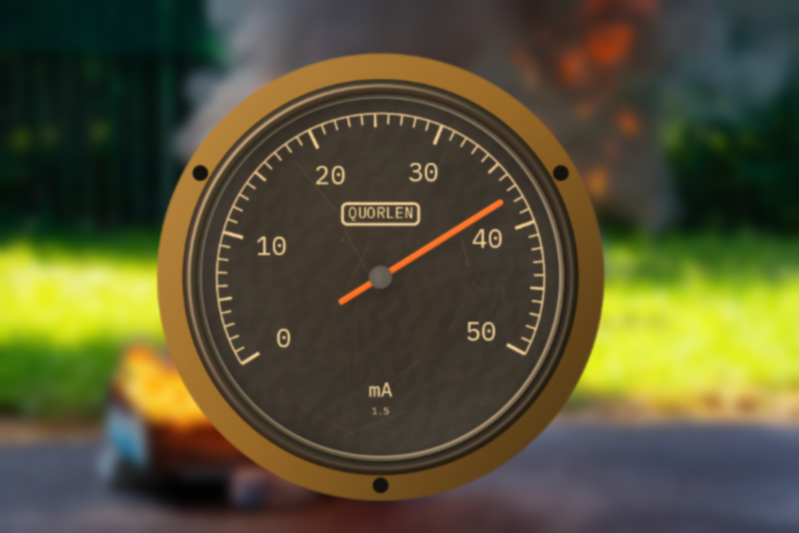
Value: 37.5 mA
